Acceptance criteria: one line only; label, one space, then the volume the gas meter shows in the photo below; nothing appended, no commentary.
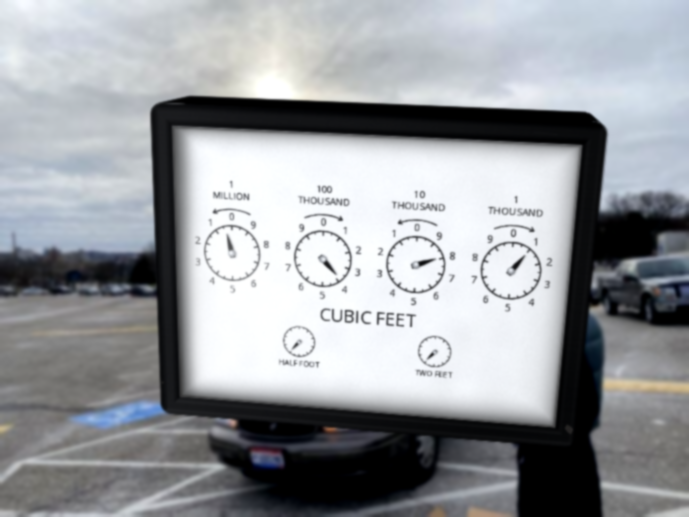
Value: 38100 ft³
